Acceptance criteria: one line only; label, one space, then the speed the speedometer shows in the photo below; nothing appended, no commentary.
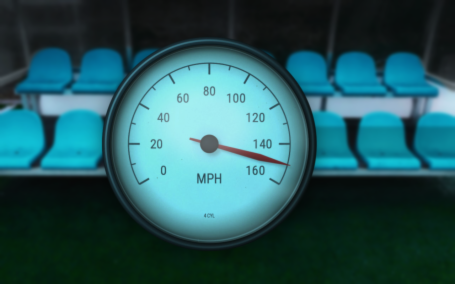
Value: 150 mph
